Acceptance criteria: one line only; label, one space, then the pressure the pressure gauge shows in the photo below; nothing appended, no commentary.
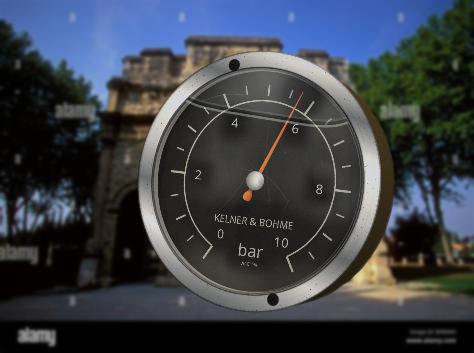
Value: 5.75 bar
